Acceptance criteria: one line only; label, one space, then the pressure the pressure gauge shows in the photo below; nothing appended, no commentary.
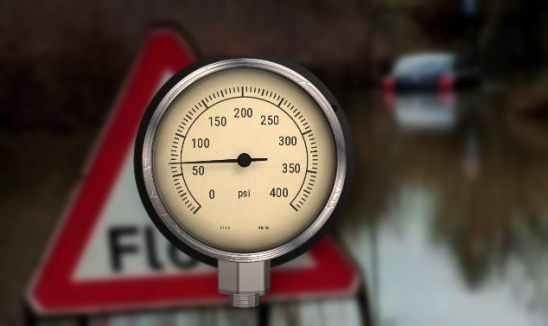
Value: 65 psi
